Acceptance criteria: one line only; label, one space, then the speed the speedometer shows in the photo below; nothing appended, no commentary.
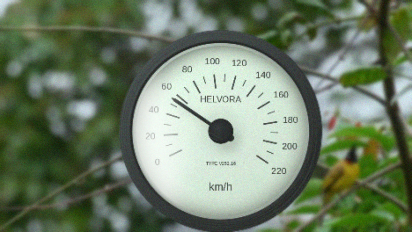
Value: 55 km/h
